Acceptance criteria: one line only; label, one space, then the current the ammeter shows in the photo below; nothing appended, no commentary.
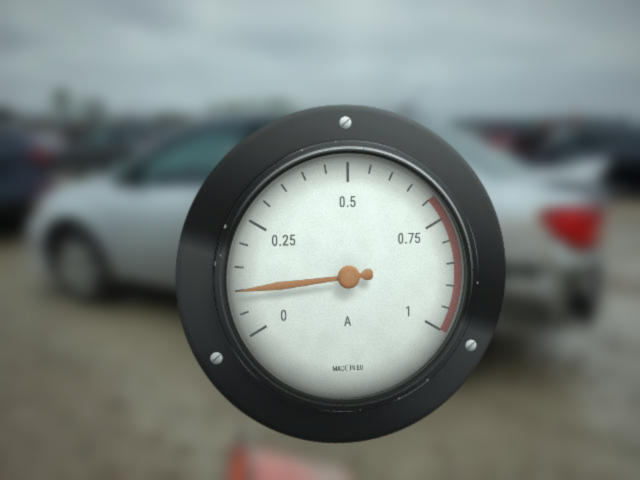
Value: 0.1 A
